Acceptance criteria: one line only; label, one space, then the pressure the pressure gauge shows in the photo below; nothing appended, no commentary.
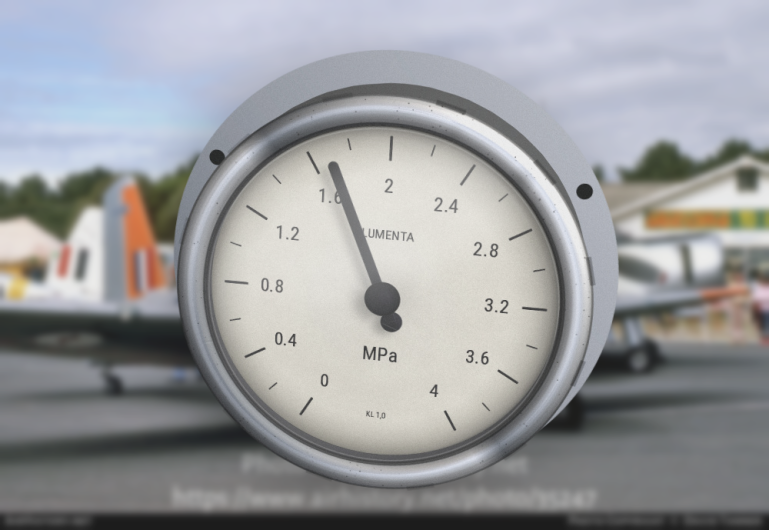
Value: 1.7 MPa
